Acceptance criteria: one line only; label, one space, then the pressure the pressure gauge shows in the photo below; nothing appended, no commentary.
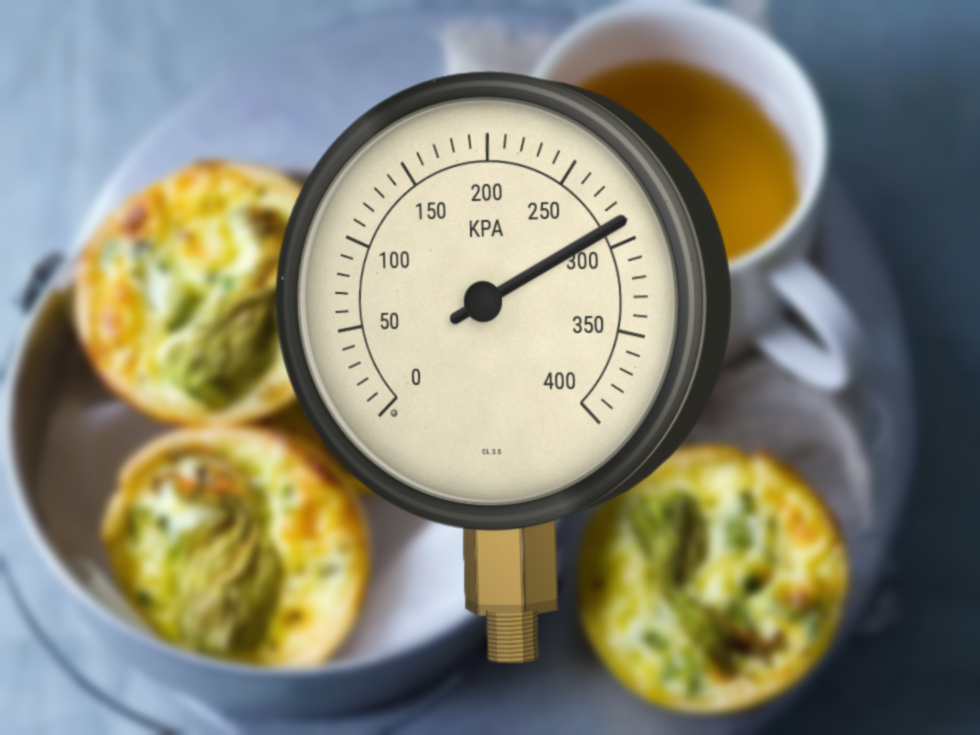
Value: 290 kPa
